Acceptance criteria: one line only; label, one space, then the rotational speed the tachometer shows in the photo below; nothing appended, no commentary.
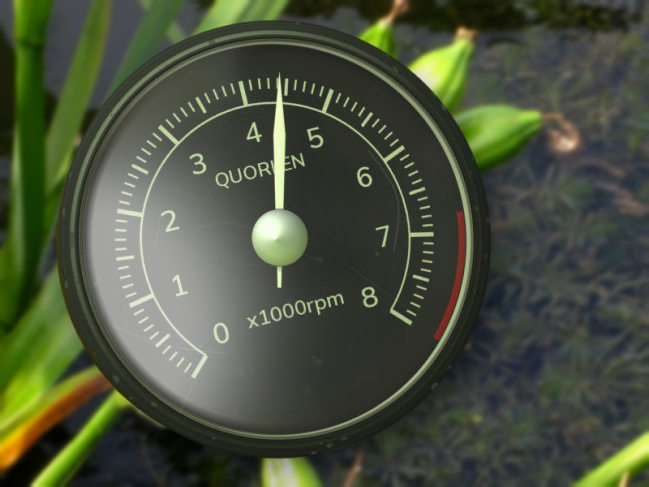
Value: 4400 rpm
